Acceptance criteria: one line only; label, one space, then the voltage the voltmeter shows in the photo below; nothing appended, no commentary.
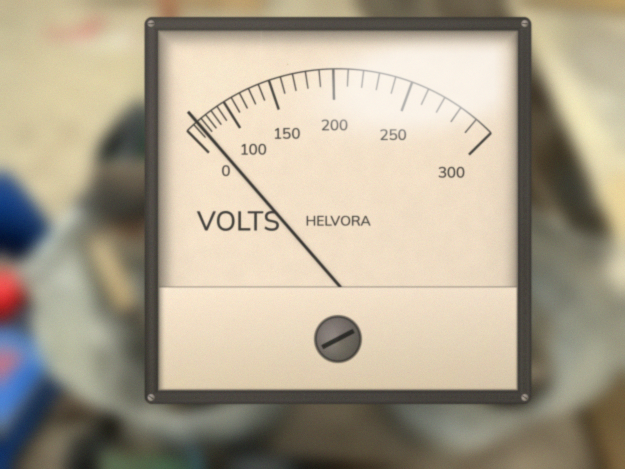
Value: 50 V
